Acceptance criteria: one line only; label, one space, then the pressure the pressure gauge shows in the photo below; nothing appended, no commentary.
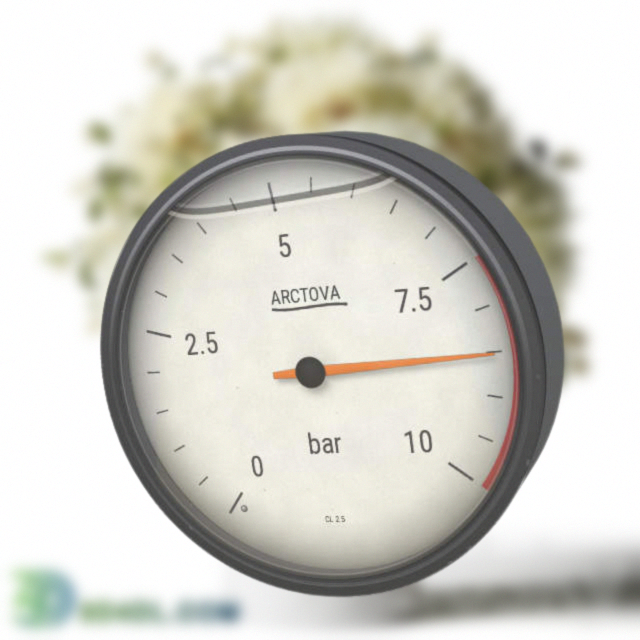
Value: 8.5 bar
